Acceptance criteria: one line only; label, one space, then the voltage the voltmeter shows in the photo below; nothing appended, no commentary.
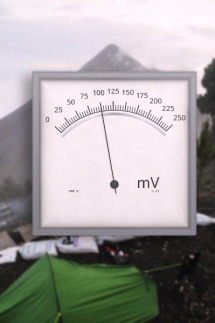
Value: 100 mV
